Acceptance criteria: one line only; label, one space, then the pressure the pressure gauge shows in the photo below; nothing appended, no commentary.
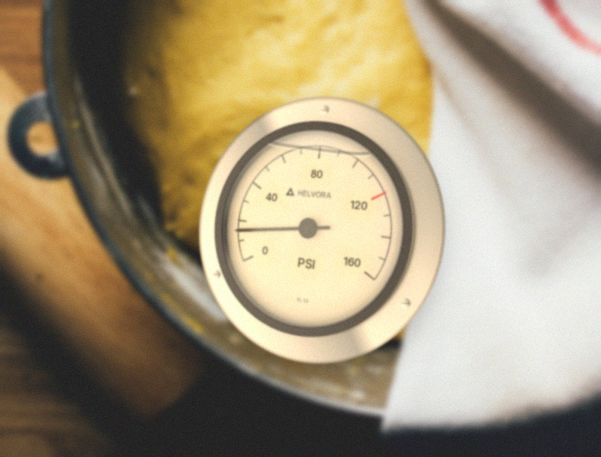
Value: 15 psi
